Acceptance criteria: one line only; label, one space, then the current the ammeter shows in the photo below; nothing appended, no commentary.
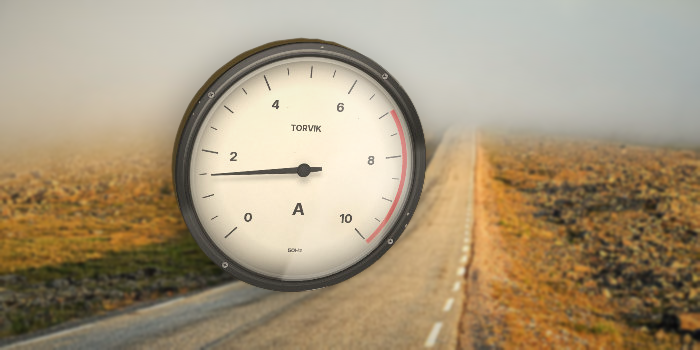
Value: 1.5 A
